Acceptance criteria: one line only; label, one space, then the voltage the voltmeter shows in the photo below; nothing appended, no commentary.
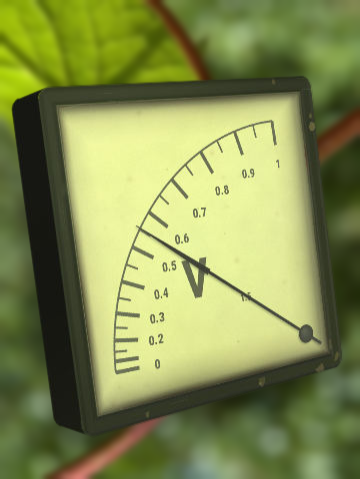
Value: 0.55 V
